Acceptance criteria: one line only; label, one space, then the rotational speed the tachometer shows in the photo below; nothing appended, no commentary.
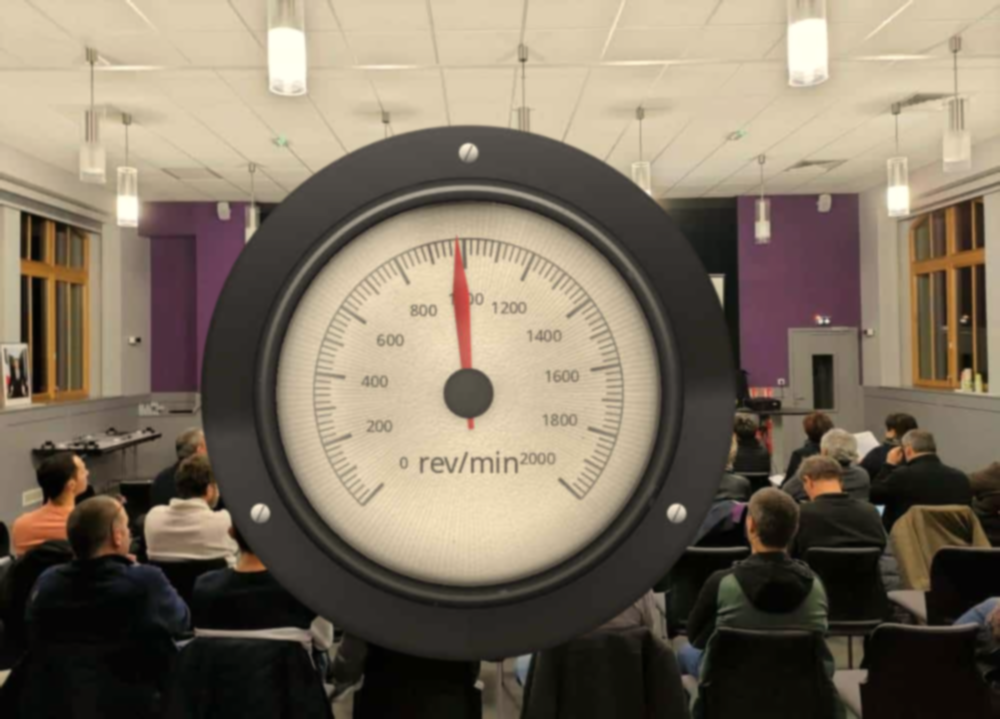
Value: 980 rpm
